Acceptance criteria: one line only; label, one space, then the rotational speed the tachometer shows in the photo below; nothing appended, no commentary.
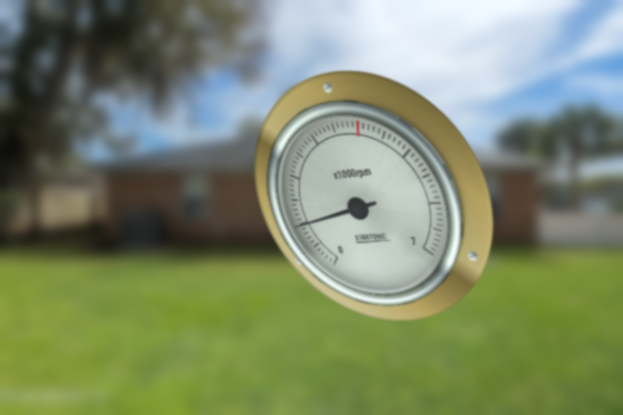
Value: 1000 rpm
